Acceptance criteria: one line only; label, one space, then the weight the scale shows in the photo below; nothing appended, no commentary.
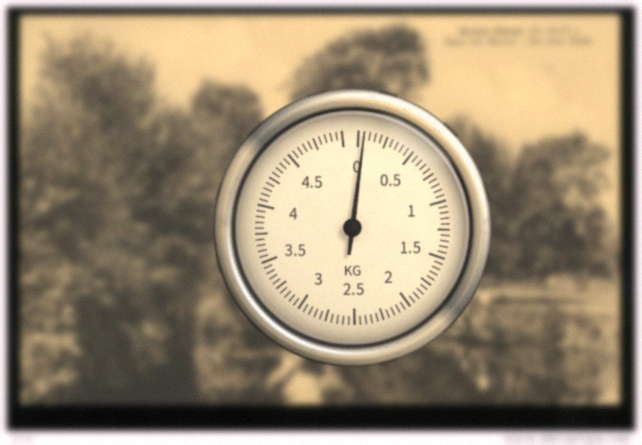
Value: 0.05 kg
